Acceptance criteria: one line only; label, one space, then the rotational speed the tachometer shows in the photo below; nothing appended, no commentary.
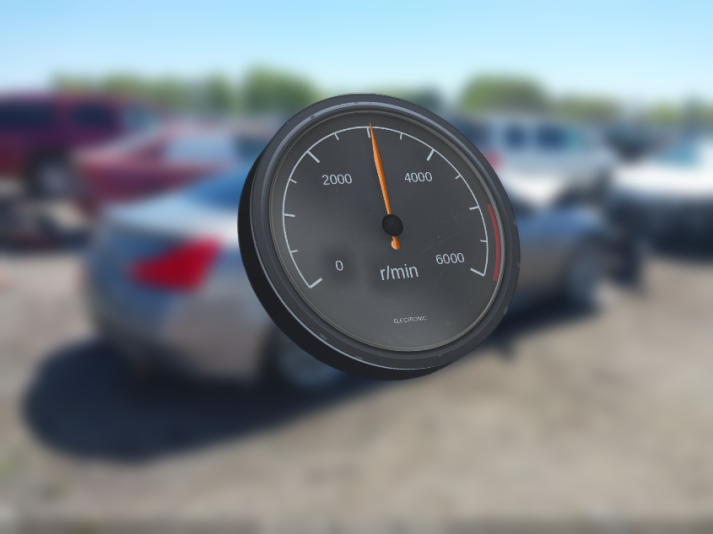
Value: 3000 rpm
